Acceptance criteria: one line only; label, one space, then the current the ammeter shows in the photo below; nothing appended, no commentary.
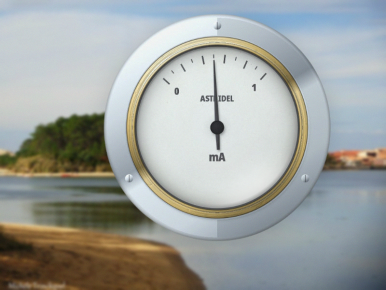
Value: 0.5 mA
